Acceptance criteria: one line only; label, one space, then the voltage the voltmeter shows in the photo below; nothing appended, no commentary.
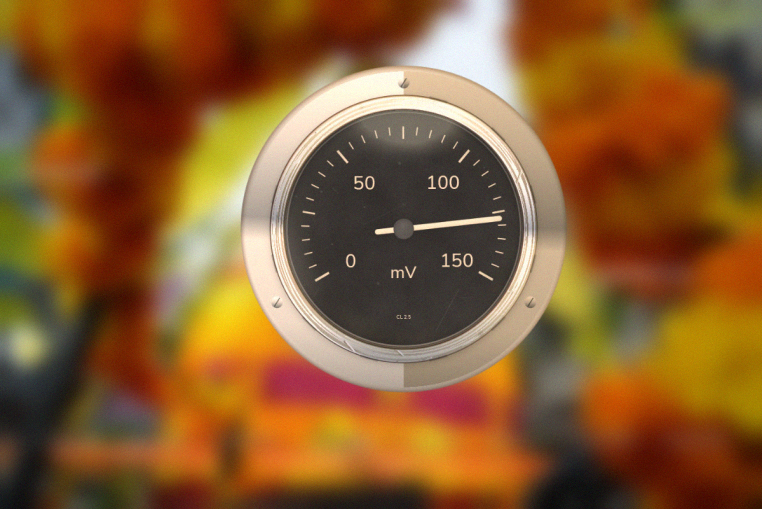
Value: 127.5 mV
